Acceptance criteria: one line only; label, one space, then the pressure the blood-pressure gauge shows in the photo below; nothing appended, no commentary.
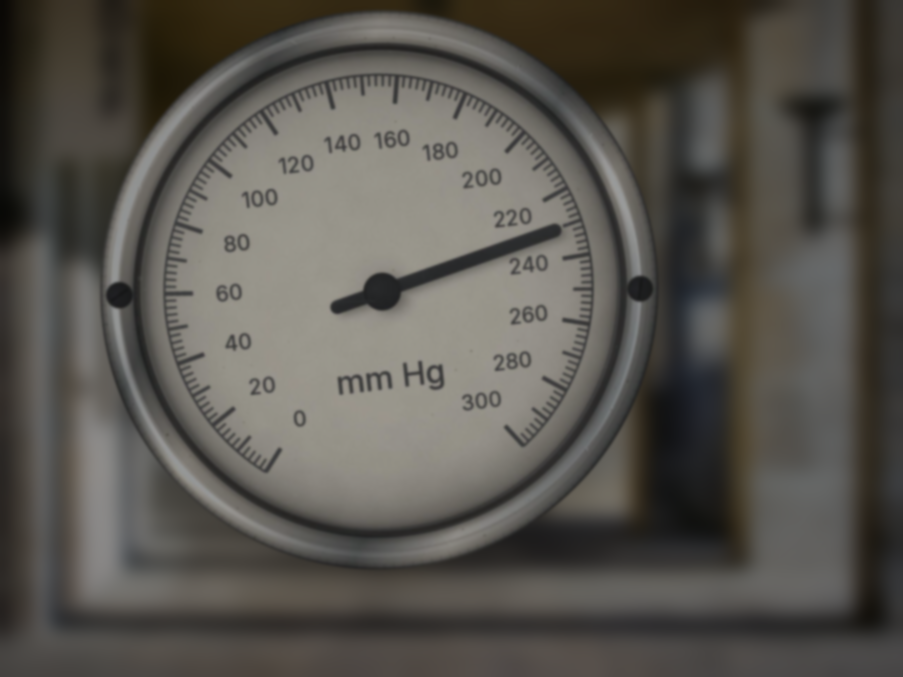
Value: 230 mmHg
